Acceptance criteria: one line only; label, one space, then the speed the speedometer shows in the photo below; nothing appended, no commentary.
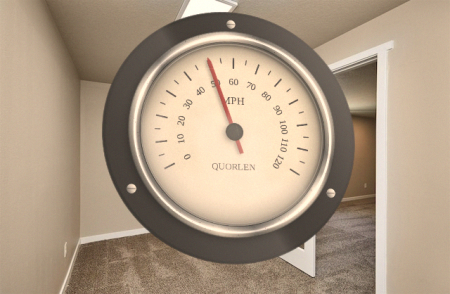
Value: 50 mph
